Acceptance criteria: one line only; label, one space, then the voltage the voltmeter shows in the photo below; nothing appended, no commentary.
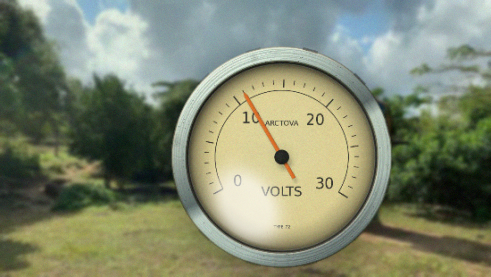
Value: 11 V
